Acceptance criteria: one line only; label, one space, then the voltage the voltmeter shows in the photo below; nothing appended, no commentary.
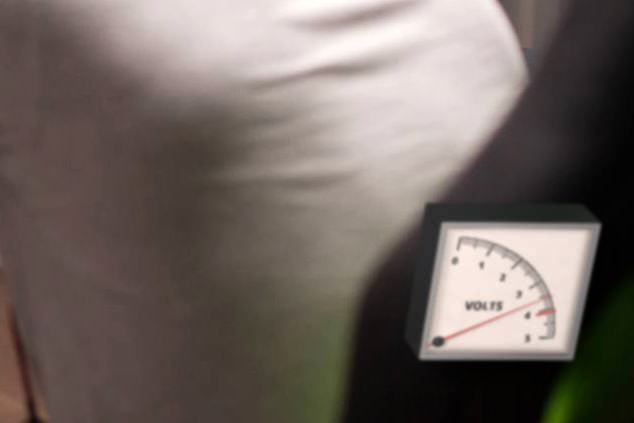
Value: 3.5 V
